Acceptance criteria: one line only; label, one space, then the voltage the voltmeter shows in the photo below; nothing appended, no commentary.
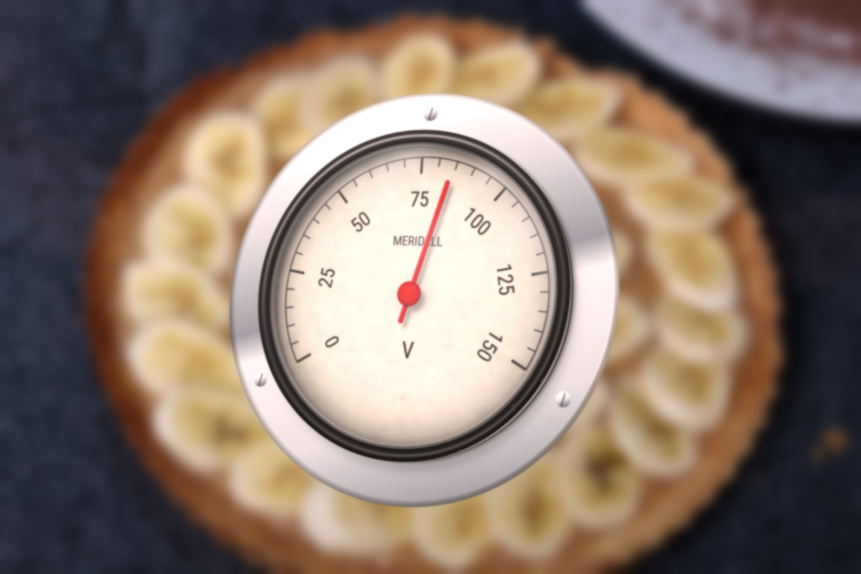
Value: 85 V
